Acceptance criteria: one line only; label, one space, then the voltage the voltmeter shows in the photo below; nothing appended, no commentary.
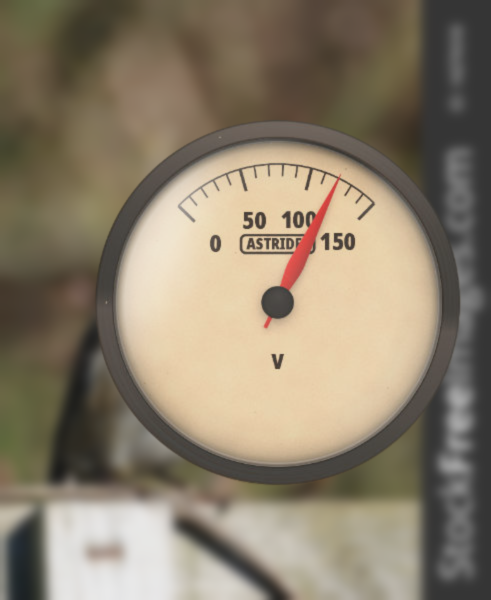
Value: 120 V
